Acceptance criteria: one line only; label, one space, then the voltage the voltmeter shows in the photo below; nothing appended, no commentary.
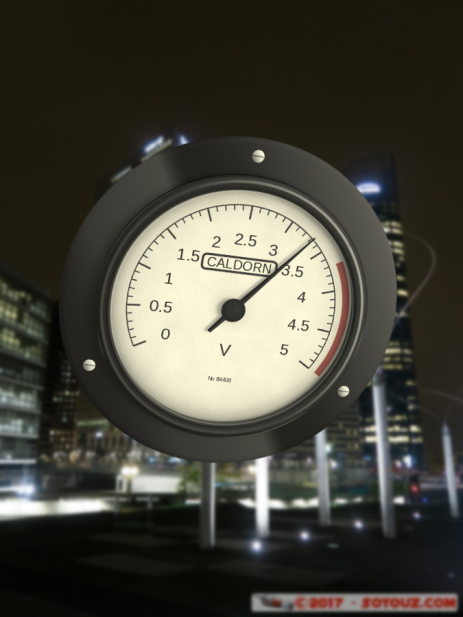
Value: 3.3 V
